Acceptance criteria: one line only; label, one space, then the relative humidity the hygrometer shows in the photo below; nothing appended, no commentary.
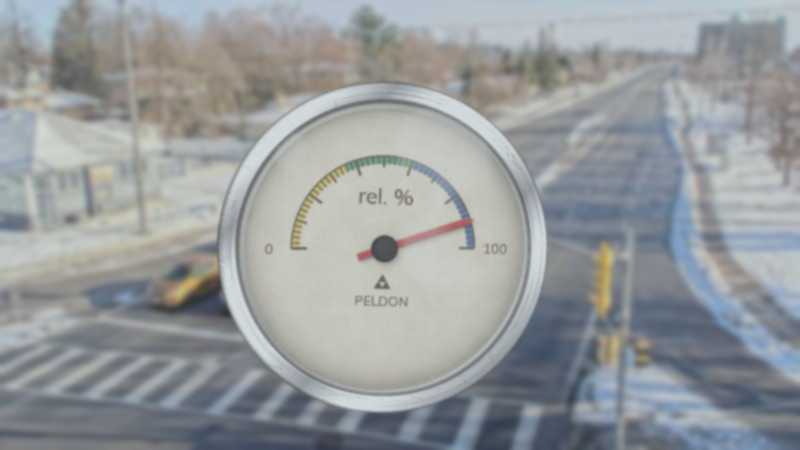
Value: 90 %
